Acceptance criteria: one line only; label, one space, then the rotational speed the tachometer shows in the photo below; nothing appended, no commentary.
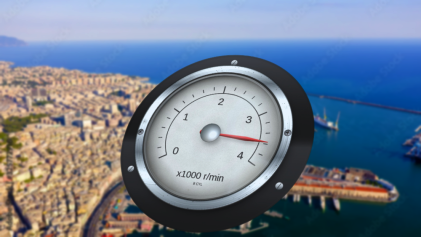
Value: 3600 rpm
